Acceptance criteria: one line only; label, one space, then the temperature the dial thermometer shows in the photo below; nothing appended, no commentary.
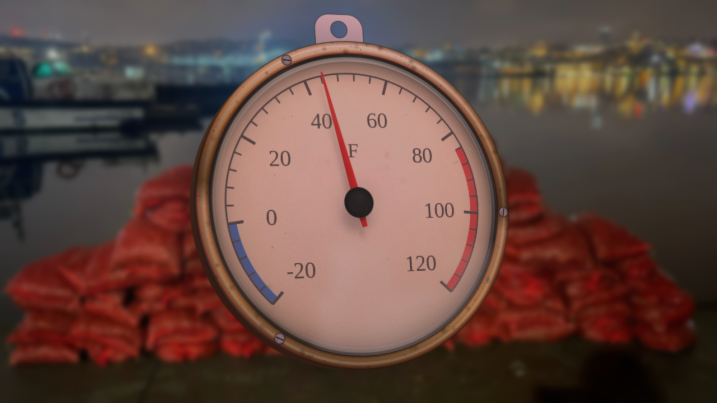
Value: 44 °F
